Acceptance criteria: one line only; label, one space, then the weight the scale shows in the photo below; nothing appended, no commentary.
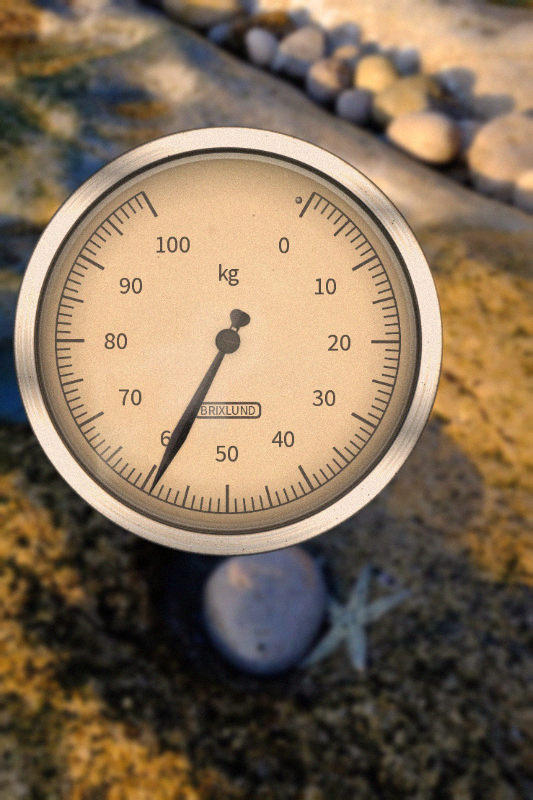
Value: 59 kg
